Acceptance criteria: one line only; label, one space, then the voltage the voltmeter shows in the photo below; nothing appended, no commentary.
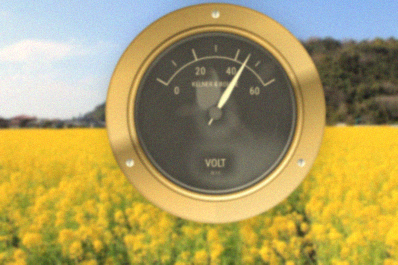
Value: 45 V
